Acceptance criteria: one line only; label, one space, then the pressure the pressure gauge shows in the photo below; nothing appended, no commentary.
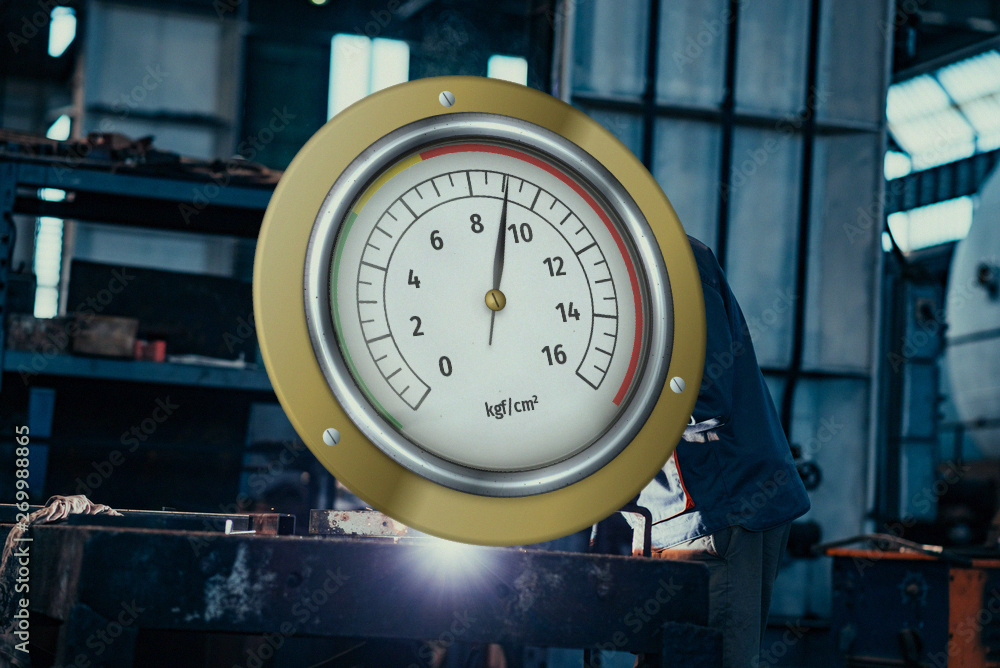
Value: 9 kg/cm²
